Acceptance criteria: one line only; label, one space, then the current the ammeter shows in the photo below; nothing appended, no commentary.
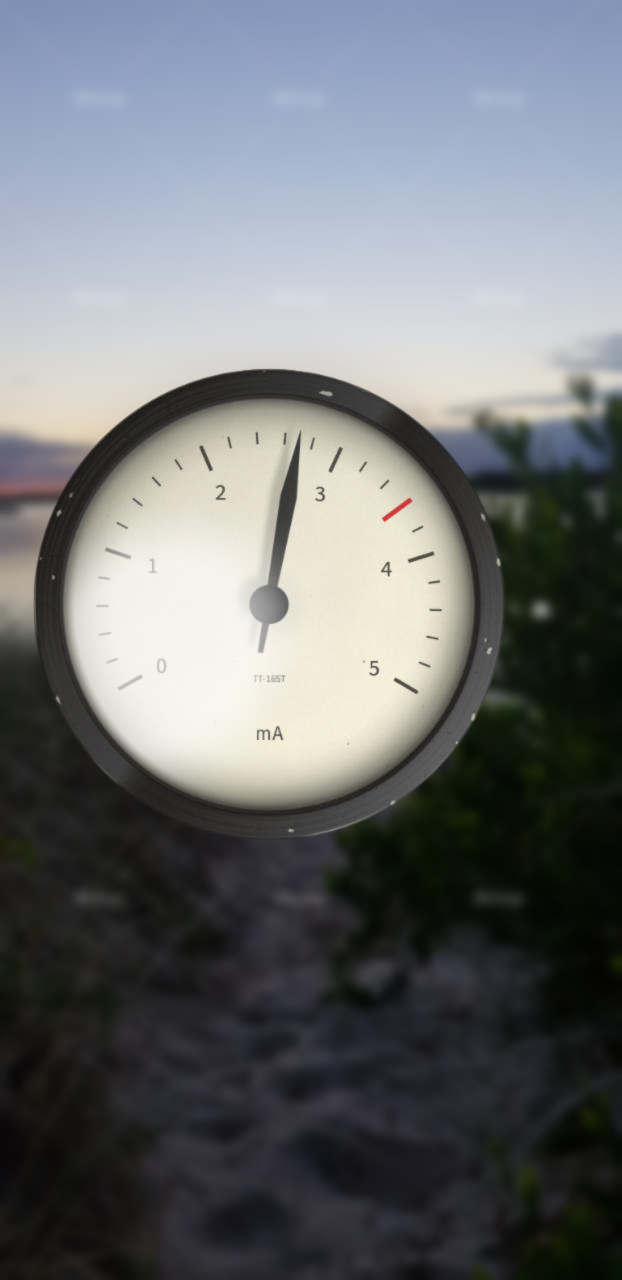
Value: 2.7 mA
